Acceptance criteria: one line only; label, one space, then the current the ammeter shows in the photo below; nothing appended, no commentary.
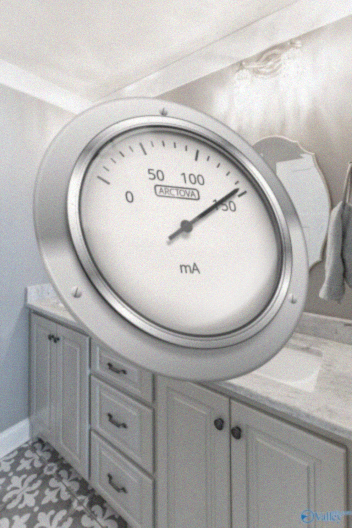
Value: 145 mA
